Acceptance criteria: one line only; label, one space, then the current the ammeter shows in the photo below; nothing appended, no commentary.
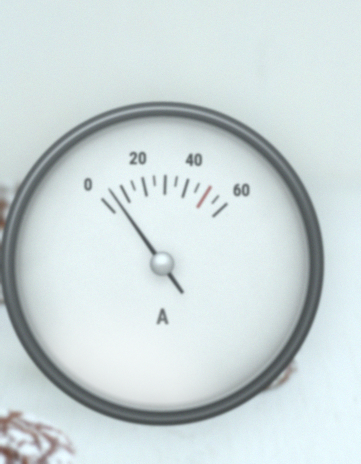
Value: 5 A
